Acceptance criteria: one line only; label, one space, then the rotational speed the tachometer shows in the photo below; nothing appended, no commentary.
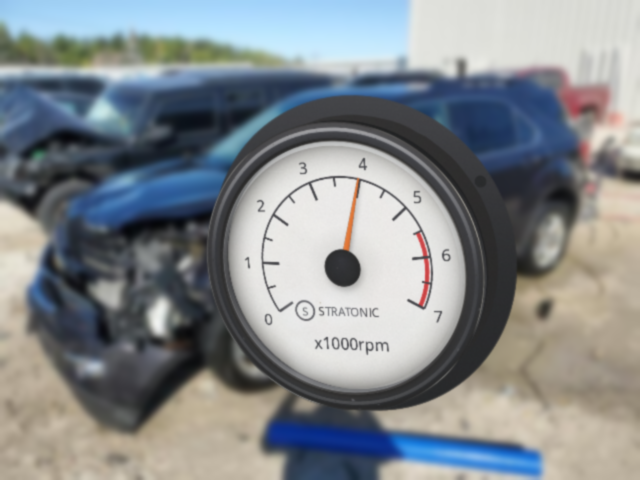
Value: 4000 rpm
